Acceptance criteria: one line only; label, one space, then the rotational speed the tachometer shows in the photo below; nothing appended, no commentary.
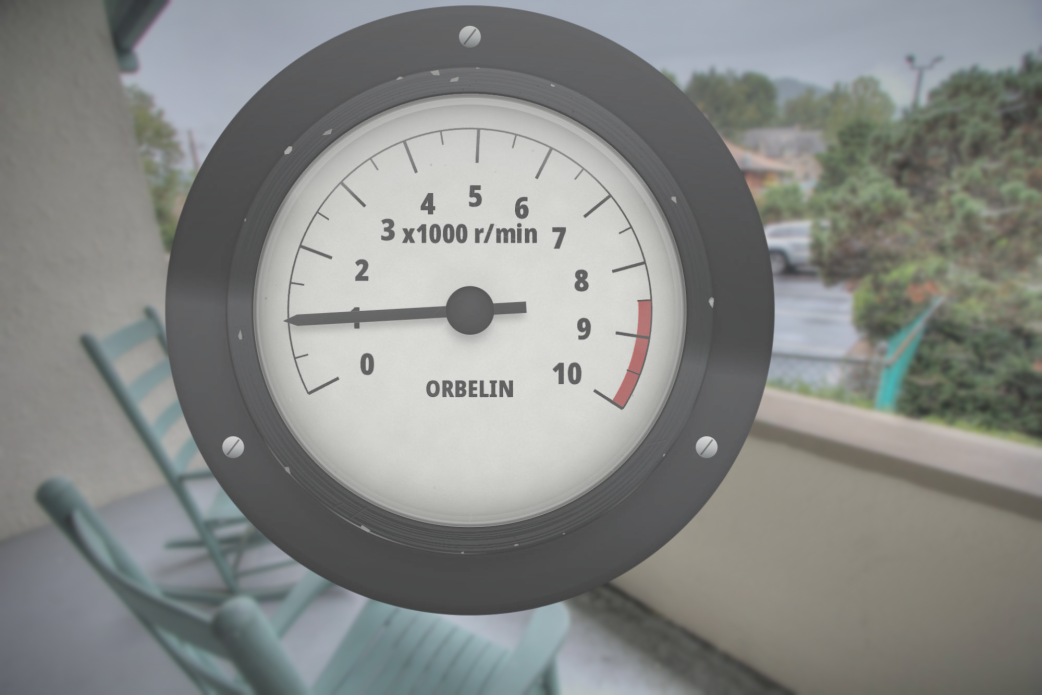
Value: 1000 rpm
